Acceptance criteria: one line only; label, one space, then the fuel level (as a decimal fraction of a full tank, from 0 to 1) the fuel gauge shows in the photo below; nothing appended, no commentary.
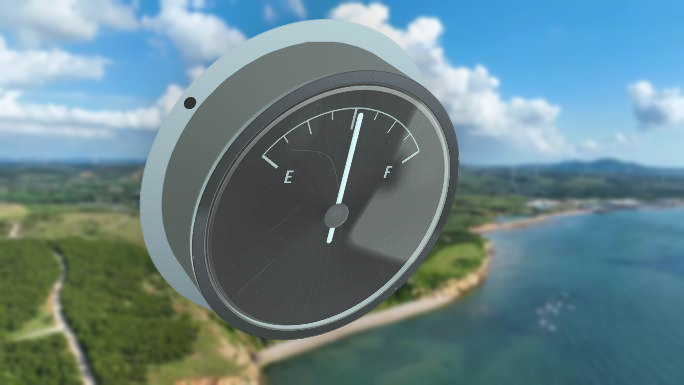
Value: 0.5
